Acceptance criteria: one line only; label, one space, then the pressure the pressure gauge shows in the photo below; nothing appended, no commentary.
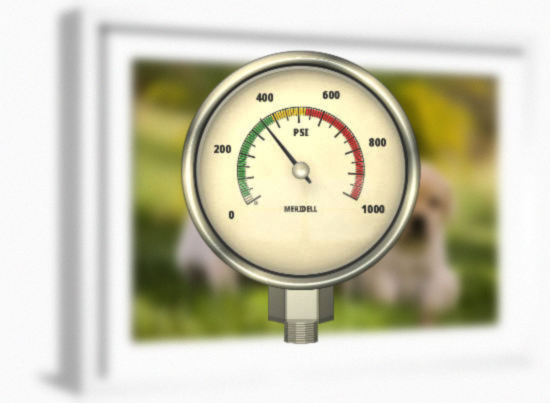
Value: 350 psi
